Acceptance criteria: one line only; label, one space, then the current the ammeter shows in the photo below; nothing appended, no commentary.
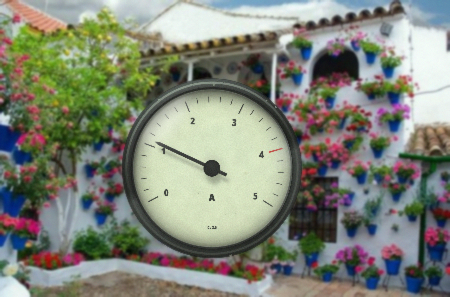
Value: 1.1 A
